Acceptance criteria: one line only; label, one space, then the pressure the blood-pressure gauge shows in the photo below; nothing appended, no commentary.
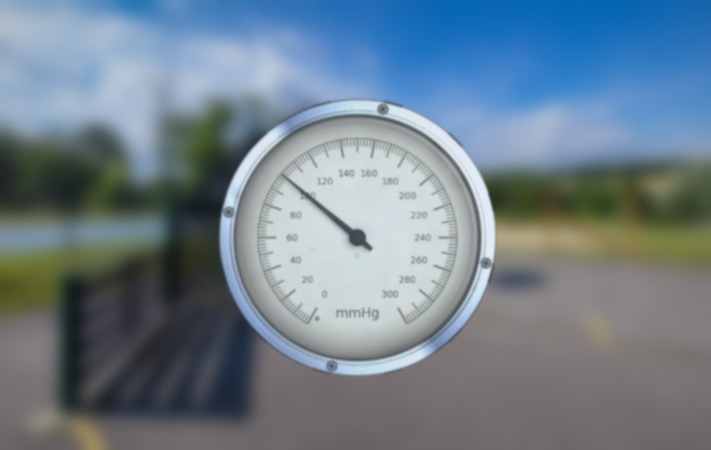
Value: 100 mmHg
